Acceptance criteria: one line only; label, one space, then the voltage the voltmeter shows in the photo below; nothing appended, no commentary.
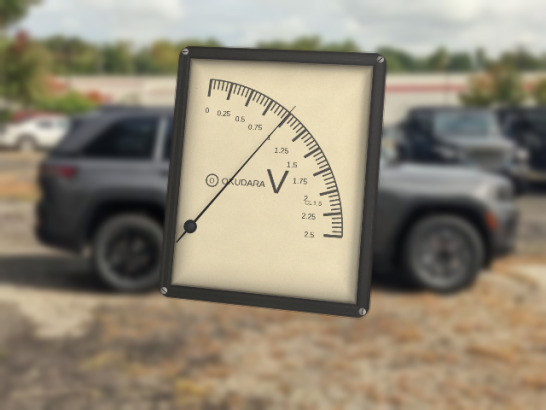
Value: 1 V
